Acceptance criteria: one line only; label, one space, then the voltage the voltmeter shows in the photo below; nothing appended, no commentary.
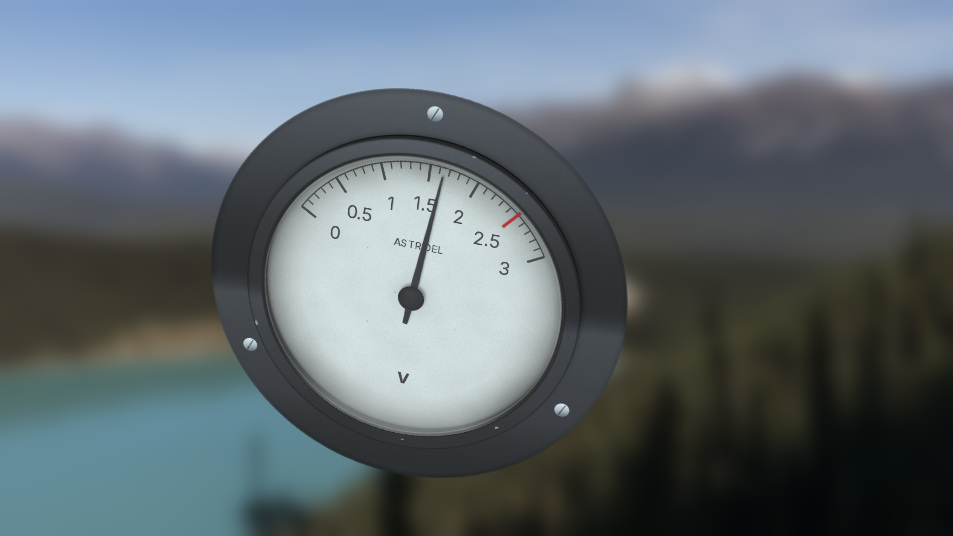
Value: 1.65 V
